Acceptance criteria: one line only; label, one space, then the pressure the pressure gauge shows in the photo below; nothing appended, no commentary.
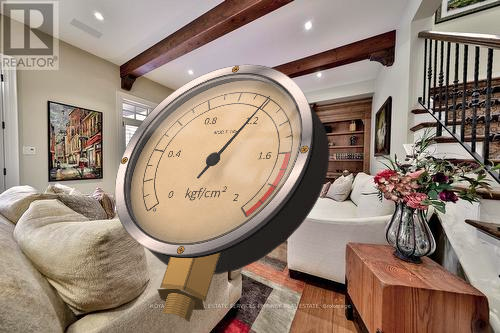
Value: 1.2 kg/cm²
